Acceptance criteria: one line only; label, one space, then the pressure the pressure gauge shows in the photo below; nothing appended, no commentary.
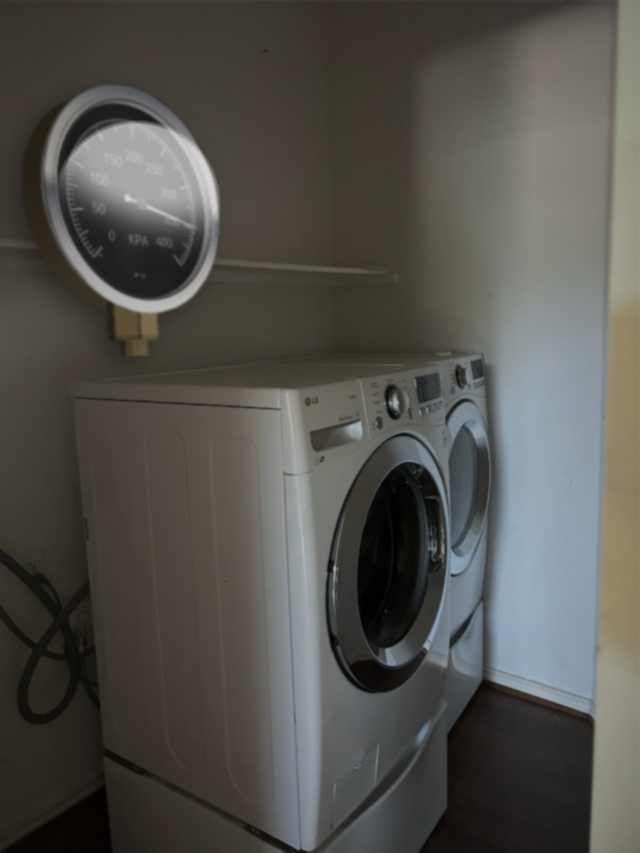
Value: 350 kPa
